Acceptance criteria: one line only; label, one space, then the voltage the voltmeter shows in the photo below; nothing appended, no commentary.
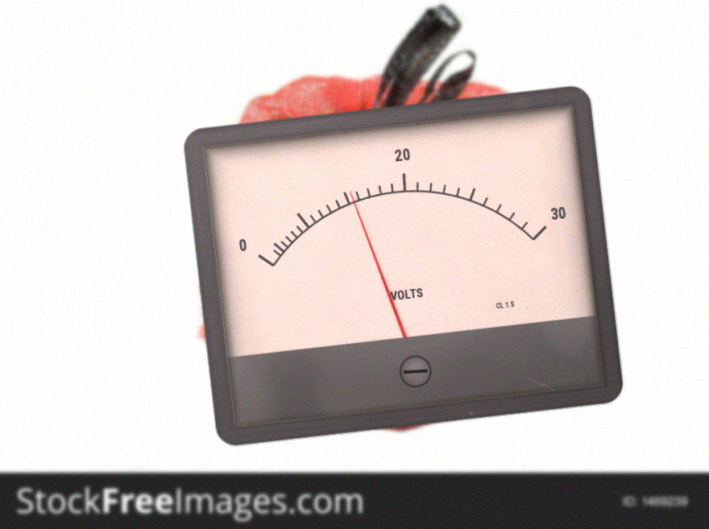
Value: 15.5 V
